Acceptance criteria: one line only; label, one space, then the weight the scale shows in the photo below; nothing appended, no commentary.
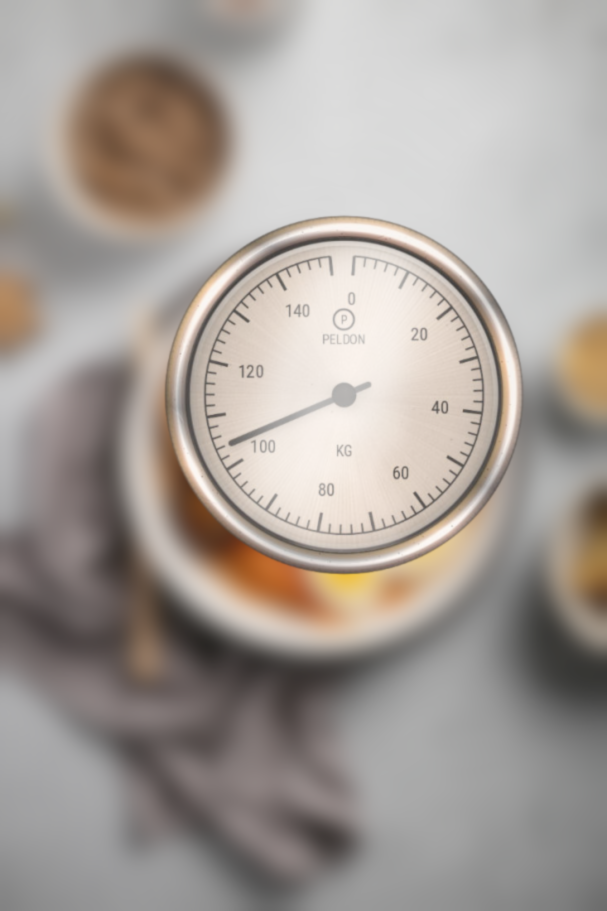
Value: 104 kg
